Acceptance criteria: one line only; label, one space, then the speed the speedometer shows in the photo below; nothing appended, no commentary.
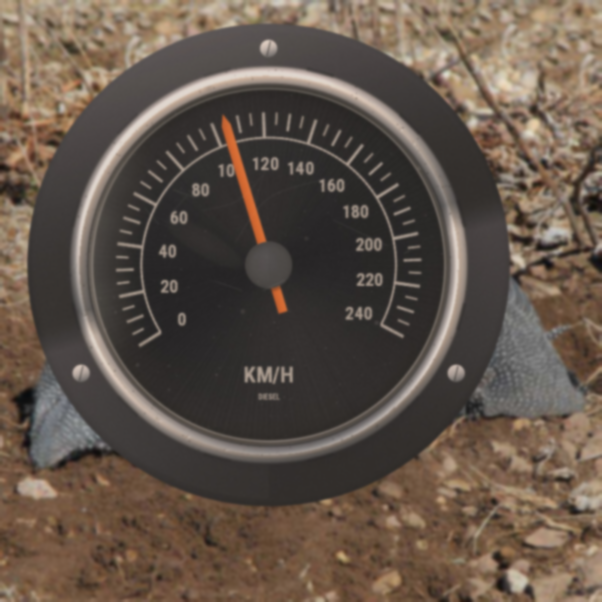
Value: 105 km/h
